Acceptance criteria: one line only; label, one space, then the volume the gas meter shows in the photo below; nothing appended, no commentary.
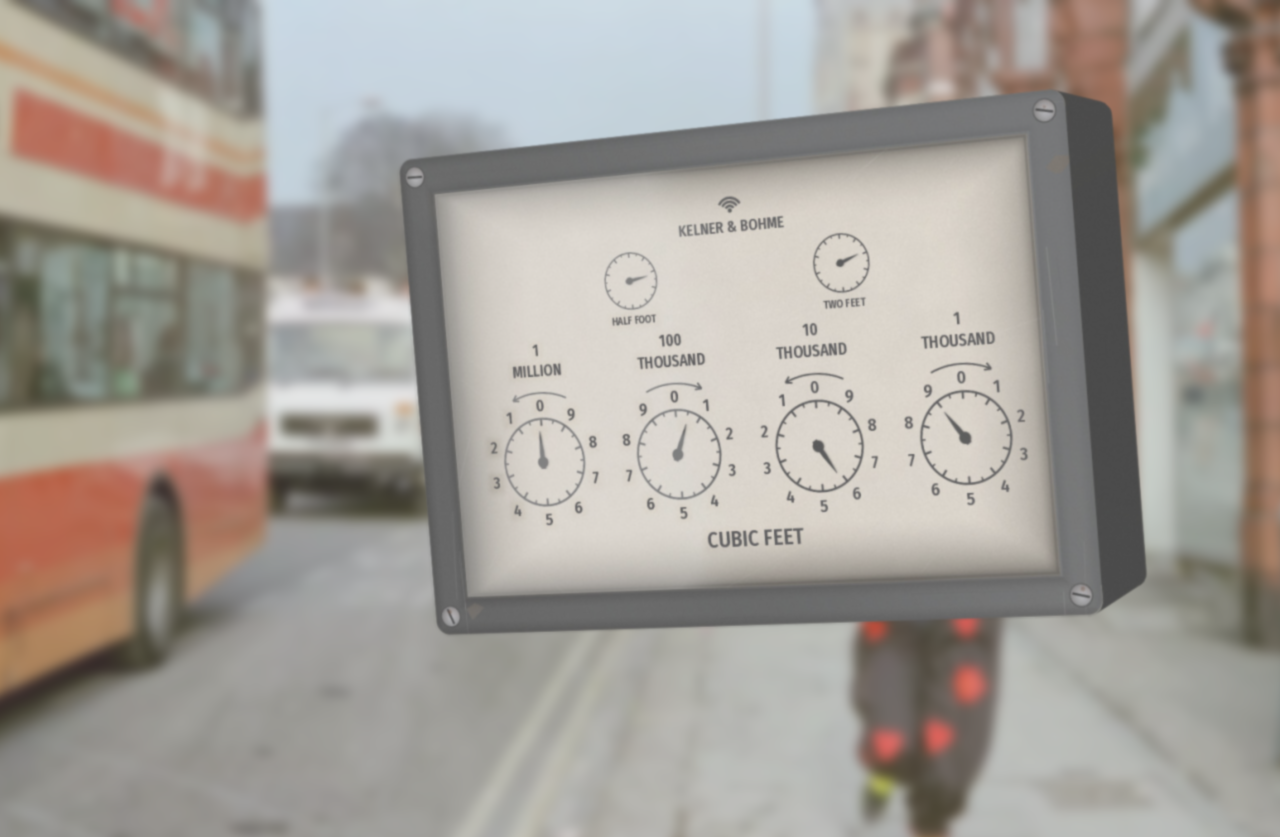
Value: 5900 ft³
